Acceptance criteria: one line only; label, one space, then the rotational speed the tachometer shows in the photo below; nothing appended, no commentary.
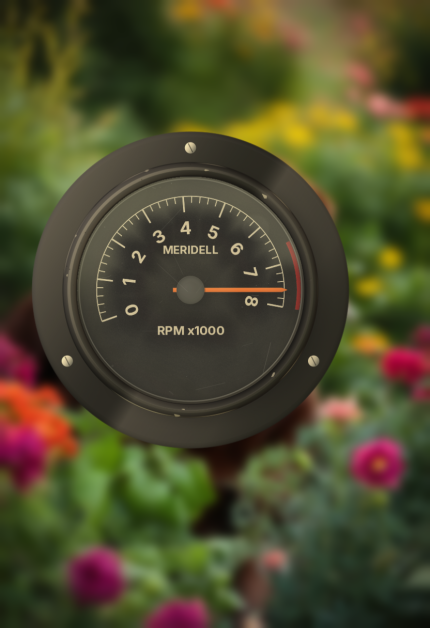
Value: 7600 rpm
